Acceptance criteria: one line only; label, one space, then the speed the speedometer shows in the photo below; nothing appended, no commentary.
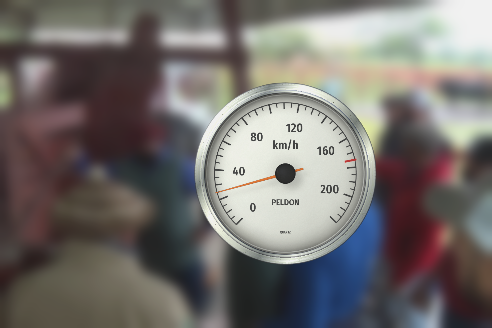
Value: 25 km/h
